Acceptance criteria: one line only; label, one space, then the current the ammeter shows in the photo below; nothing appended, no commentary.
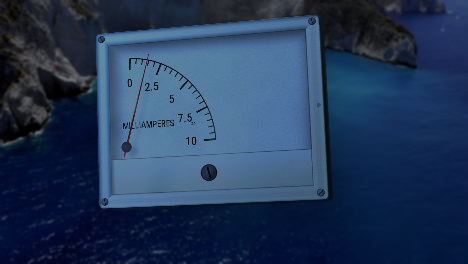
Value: 1.5 mA
